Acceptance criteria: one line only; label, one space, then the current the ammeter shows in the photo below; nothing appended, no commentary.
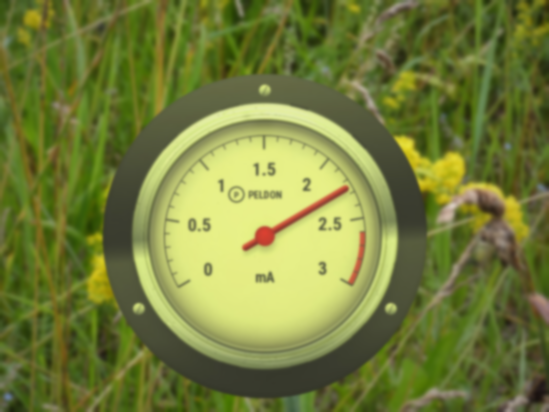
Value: 2.25 mA
